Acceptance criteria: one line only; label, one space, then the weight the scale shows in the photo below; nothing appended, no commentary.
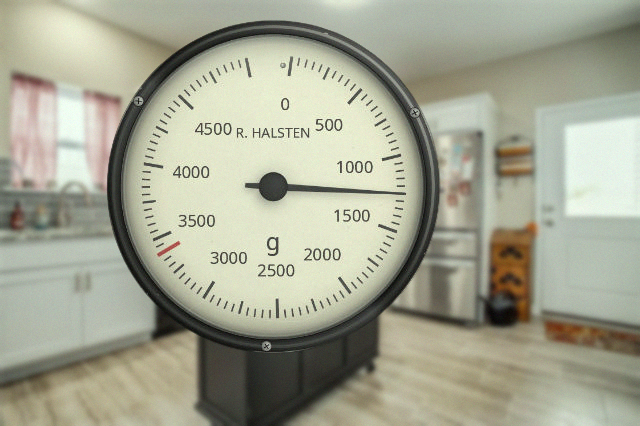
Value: 1250 g
